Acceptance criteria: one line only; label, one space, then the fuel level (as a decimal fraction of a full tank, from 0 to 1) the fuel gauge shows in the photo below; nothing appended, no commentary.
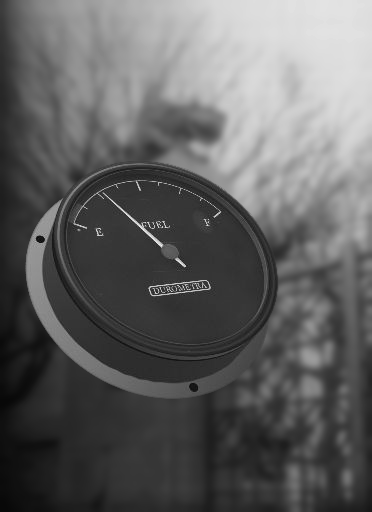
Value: 0.25
